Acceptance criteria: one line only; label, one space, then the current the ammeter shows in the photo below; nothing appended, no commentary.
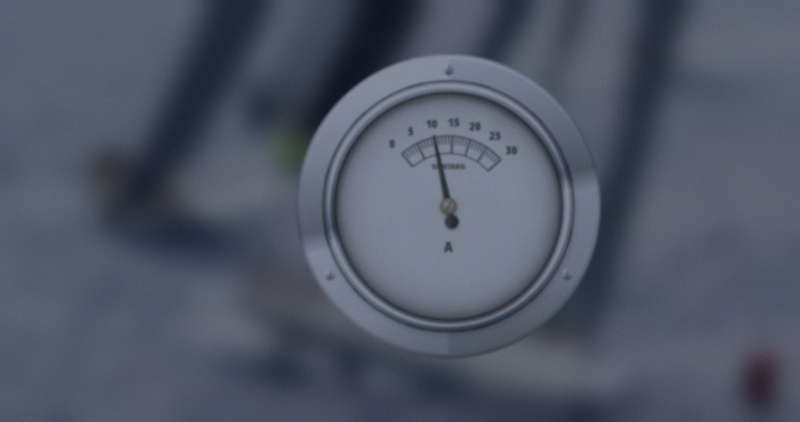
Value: 10 A
